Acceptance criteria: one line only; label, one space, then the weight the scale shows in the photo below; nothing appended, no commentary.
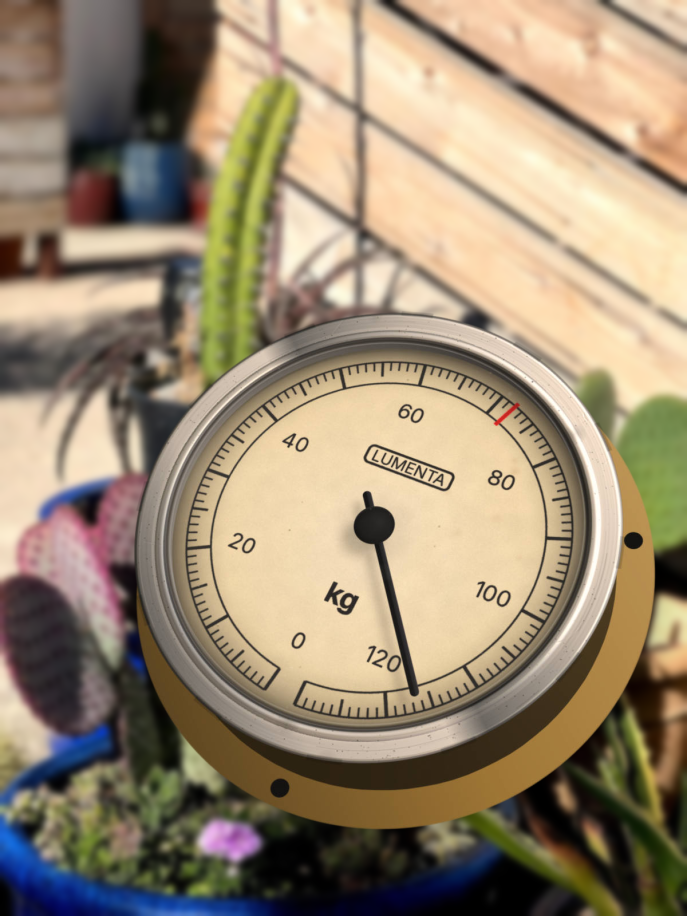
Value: 116.5 kg
